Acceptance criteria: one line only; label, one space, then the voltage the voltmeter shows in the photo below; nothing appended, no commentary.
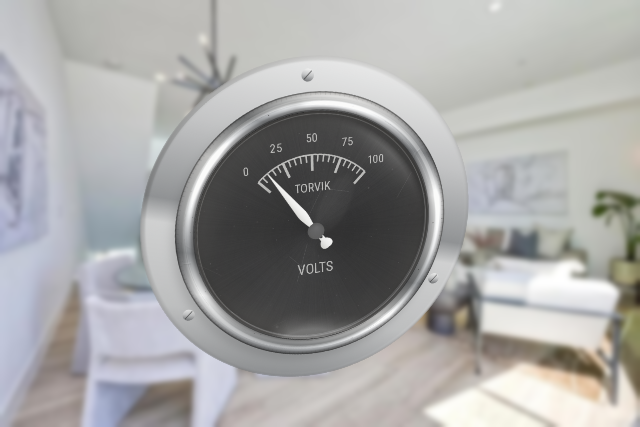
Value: 10 V
